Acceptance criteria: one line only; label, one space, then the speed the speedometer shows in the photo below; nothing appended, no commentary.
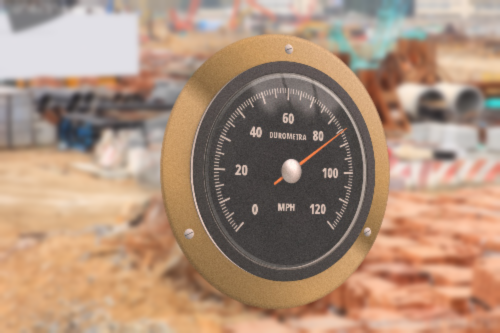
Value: 85 mph
